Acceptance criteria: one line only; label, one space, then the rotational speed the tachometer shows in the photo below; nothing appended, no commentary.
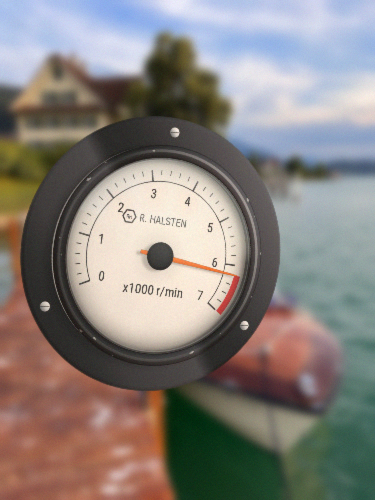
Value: 6200 rpm
